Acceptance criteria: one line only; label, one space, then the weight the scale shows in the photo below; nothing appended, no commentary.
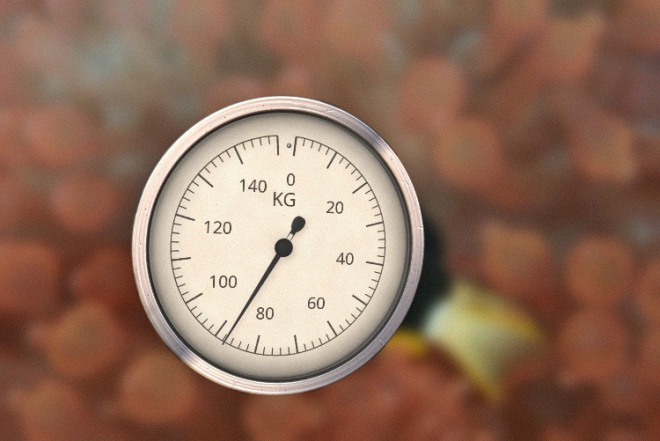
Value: 88 kg
